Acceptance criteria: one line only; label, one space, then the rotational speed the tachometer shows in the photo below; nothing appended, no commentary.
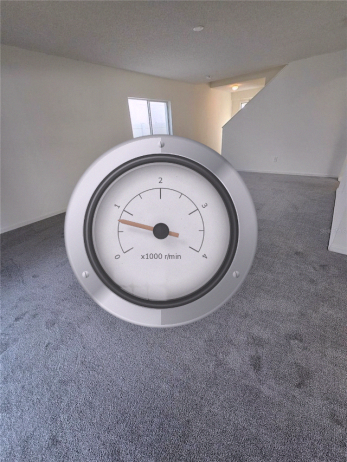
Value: 750 rpm
